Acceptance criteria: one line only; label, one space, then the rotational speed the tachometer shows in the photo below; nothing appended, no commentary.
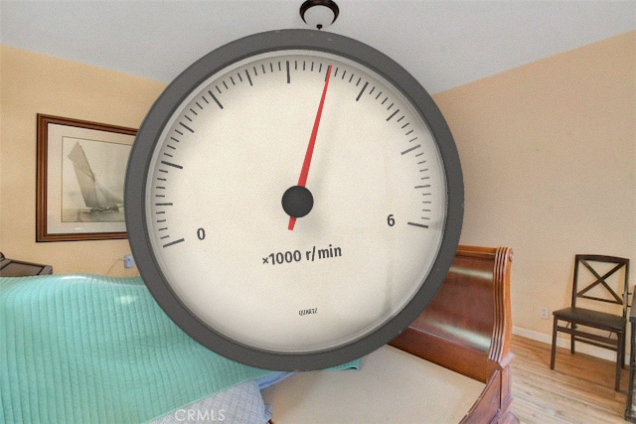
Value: 3500 rpm
